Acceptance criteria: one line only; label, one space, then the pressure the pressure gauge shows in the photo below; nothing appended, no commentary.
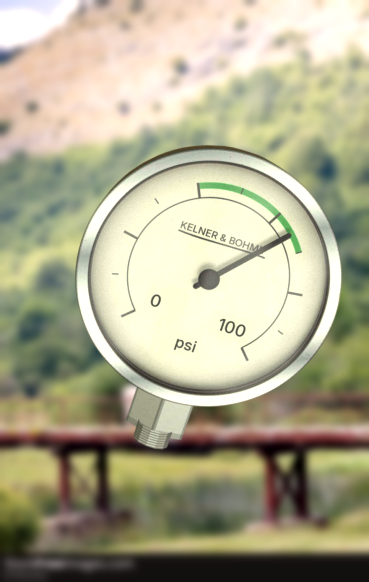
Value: 65 psi
